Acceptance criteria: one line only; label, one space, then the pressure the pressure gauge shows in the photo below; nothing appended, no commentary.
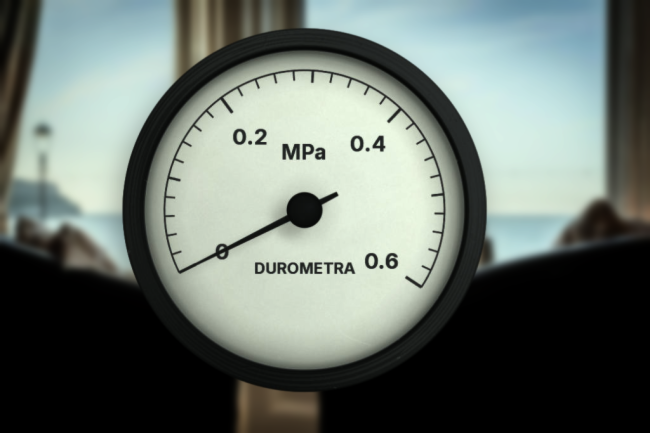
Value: 0 MPa
